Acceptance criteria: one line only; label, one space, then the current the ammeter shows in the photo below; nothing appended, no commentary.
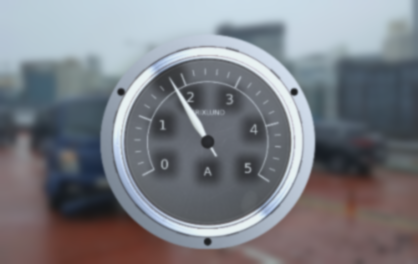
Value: 1.8 A
